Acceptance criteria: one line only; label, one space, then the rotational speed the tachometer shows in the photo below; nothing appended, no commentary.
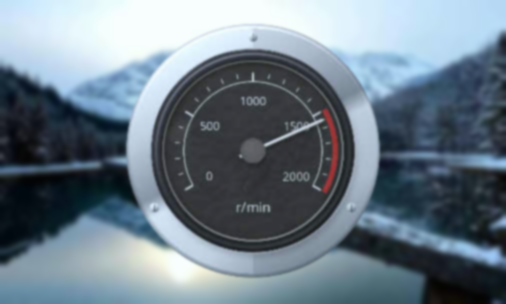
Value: 1550 rpm
